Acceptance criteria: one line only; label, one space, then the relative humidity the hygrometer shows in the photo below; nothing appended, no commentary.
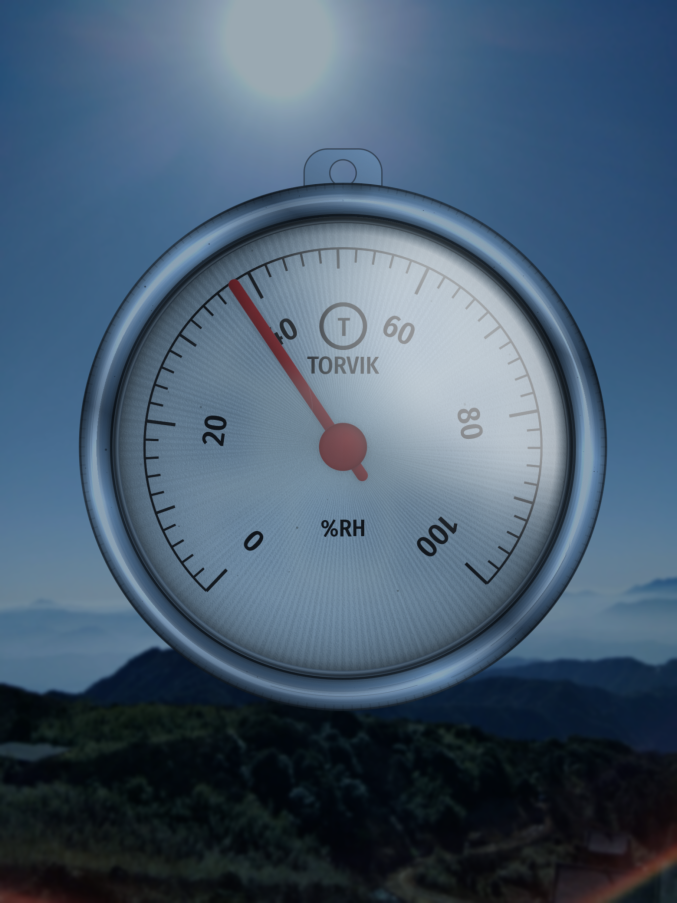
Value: 38 %
